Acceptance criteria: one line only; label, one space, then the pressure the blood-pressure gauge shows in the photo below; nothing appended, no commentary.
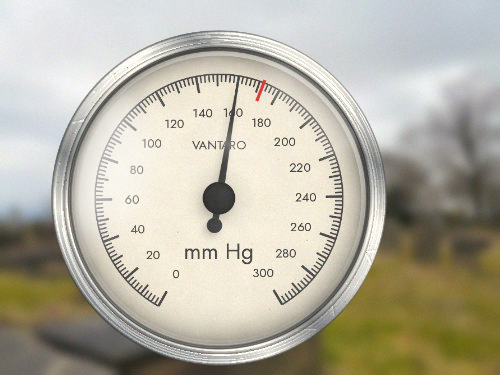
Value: 160 mmHg
